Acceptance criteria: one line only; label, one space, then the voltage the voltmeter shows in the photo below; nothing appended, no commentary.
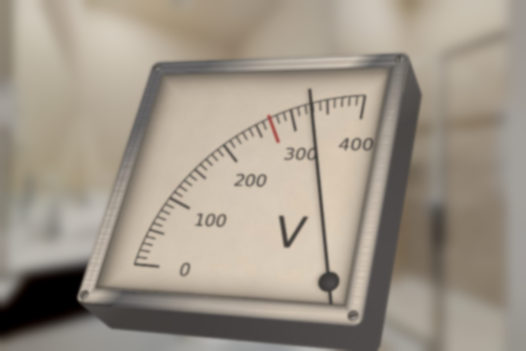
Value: 330 V
